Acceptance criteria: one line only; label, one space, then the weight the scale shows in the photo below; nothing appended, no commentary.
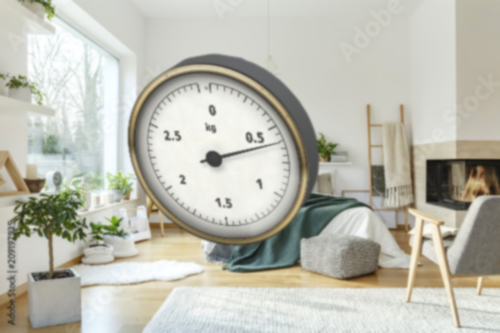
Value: 0.6 kg
